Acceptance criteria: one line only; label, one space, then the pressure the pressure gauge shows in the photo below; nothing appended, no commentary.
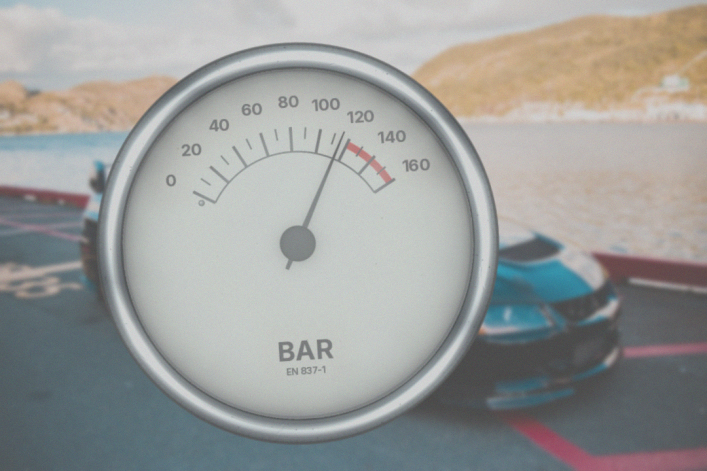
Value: 115 bar
